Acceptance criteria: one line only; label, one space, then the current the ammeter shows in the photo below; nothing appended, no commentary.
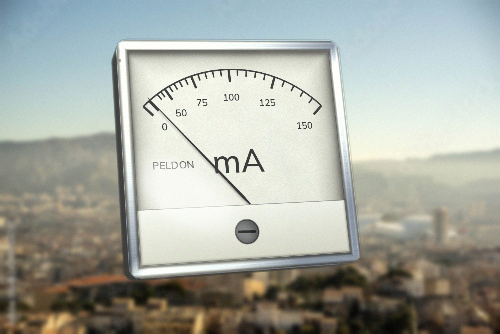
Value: 25 mA
